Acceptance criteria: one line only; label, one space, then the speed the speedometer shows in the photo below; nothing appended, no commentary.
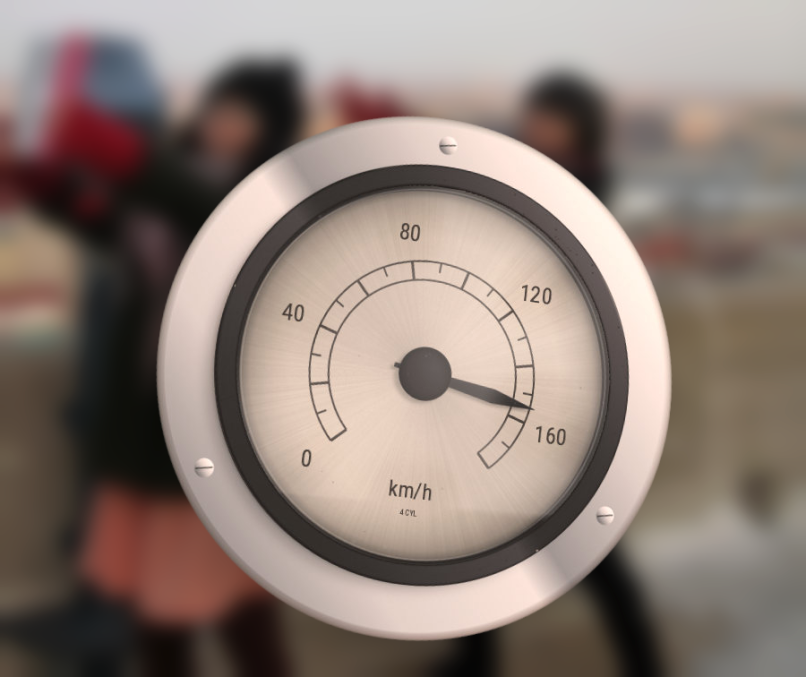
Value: 155 km/h
